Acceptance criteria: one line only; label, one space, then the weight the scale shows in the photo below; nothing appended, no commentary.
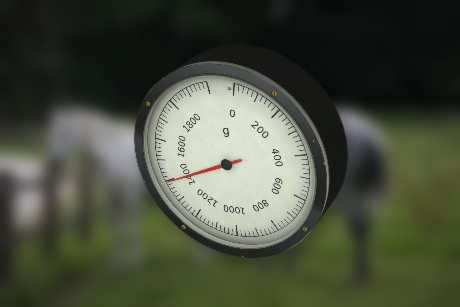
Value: 1400 g
